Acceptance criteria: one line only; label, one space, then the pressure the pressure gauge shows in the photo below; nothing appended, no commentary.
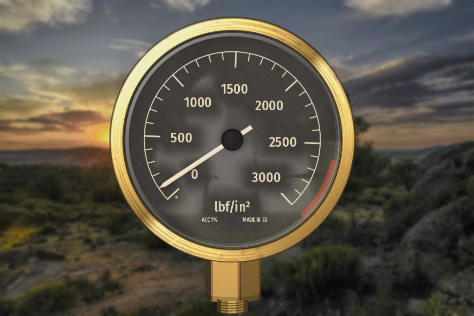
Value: 100 psi
